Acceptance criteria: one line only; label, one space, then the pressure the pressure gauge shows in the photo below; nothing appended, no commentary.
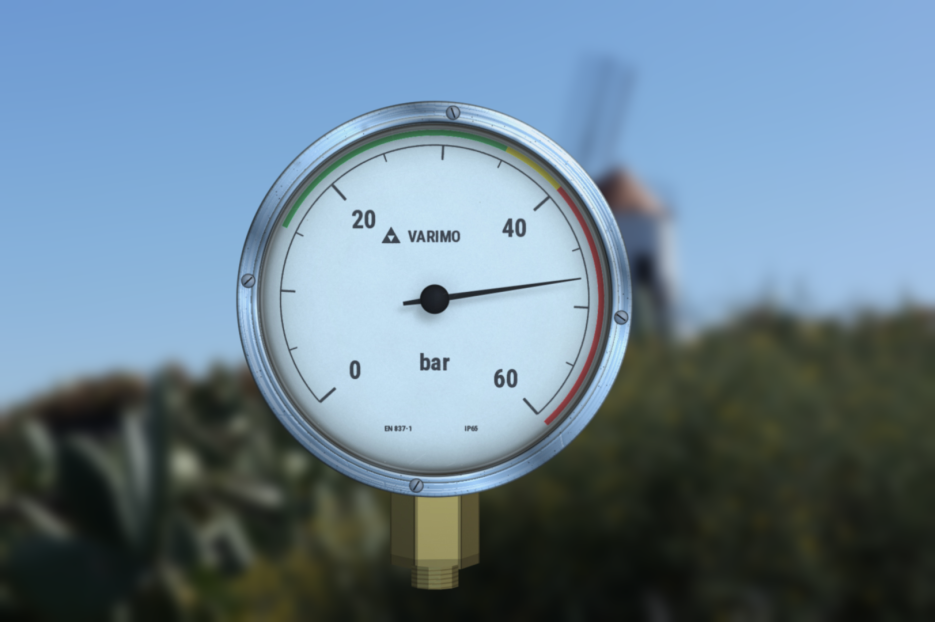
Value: 47.5 bar
